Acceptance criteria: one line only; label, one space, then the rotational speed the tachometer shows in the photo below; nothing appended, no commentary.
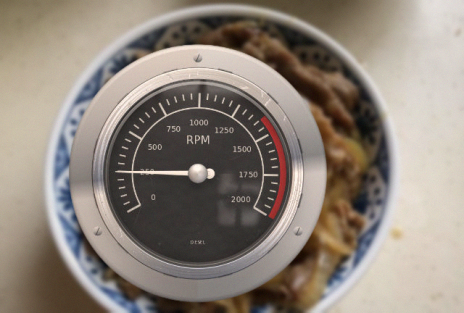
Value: 250 rpm
